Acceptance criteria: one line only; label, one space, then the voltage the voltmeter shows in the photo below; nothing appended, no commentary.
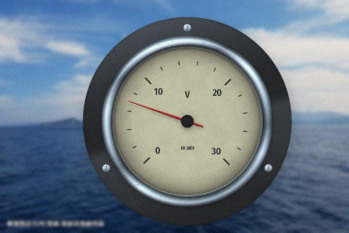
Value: 7 V
